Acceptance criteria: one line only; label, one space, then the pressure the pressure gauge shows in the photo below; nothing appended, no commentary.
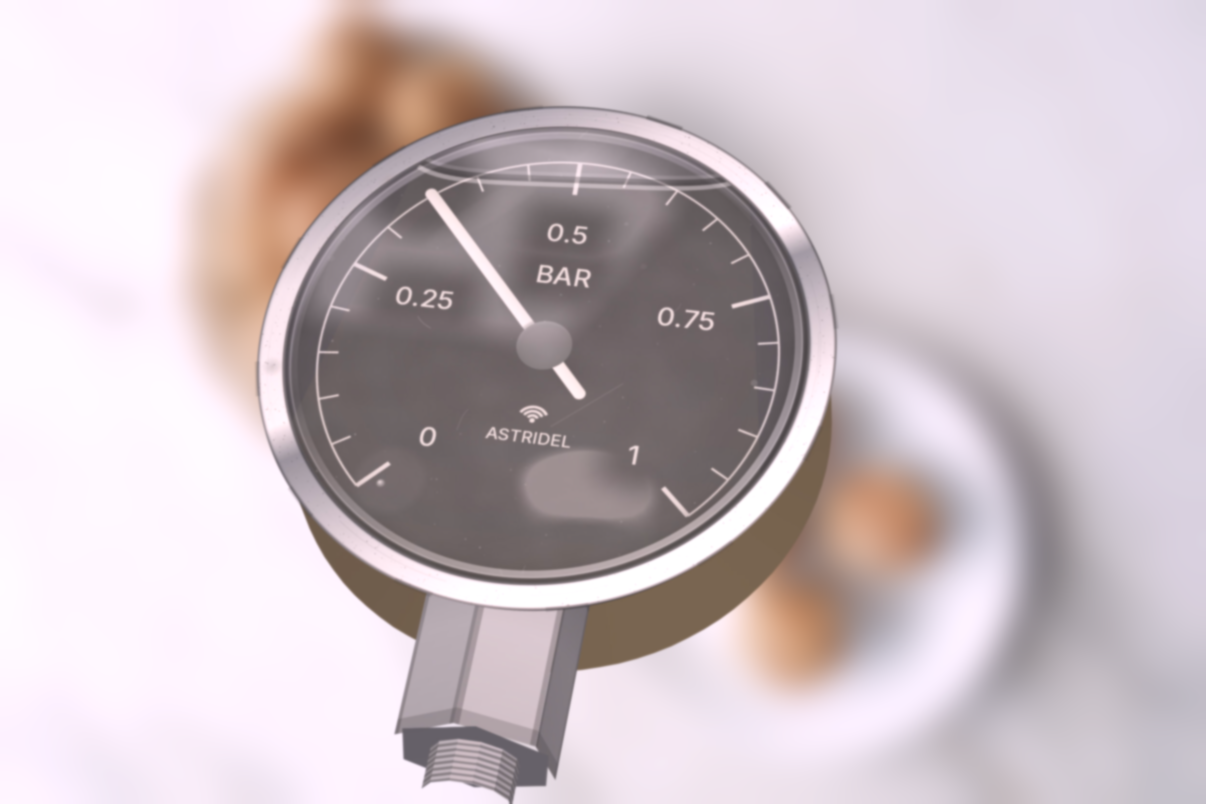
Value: 0.35 bar
